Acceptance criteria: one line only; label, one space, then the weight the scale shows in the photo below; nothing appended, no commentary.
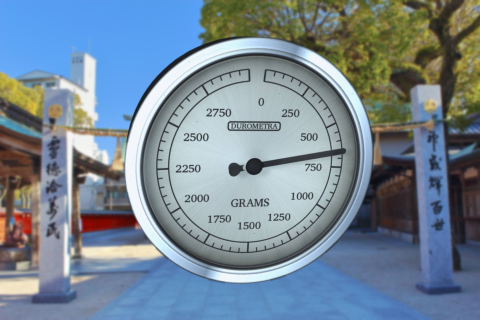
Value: 650 g
